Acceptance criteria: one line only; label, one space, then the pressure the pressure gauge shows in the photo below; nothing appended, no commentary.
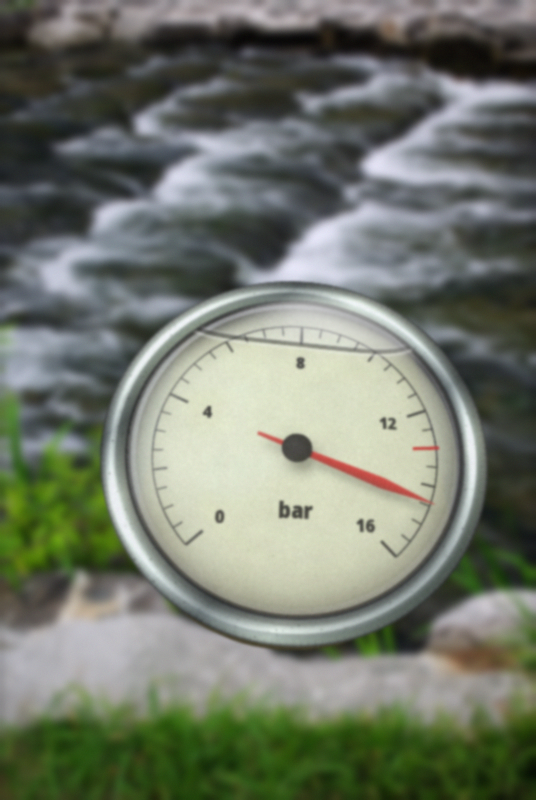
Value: 14.5 bar
